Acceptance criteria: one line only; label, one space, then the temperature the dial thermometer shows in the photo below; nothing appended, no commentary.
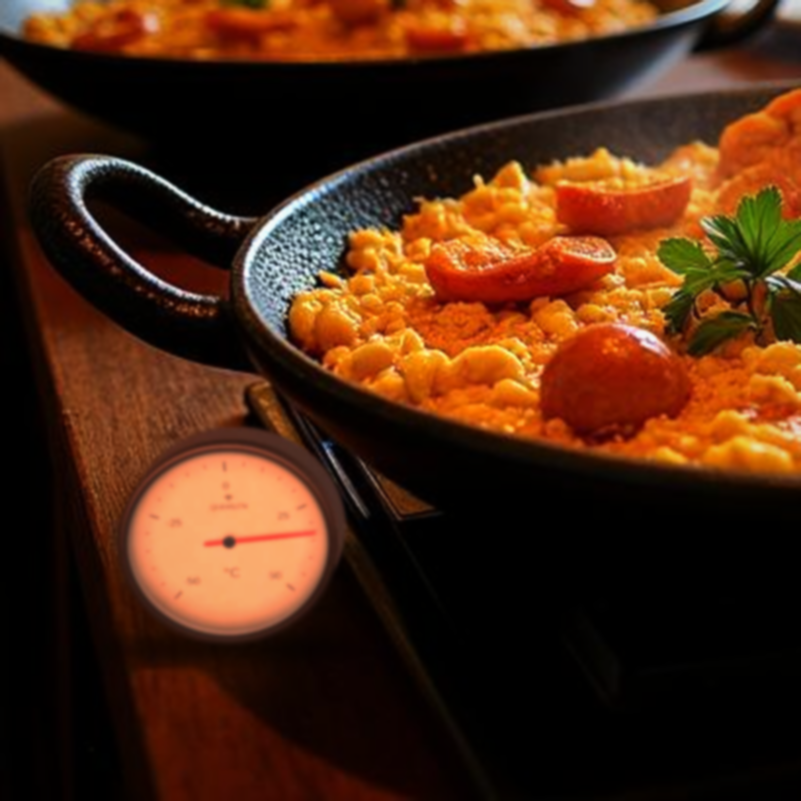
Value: 32.5 °C
